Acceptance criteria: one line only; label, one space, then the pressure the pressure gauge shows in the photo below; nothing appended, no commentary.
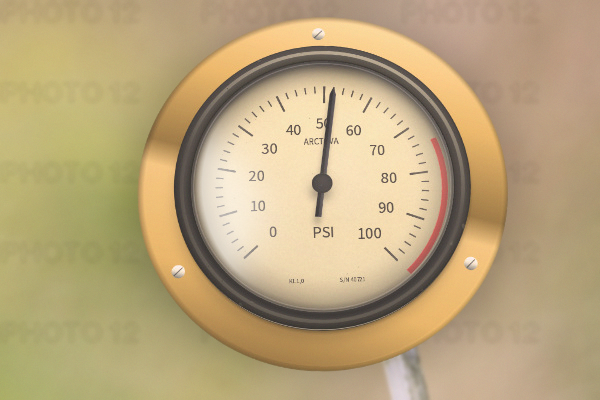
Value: 52 psi
